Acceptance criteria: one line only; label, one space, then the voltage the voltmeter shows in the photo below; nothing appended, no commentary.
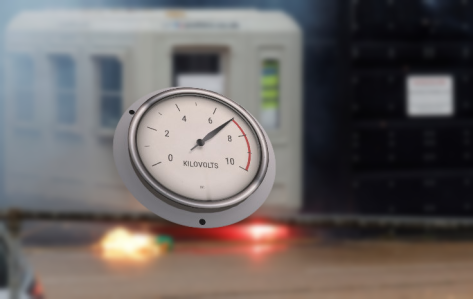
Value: 7 kV
